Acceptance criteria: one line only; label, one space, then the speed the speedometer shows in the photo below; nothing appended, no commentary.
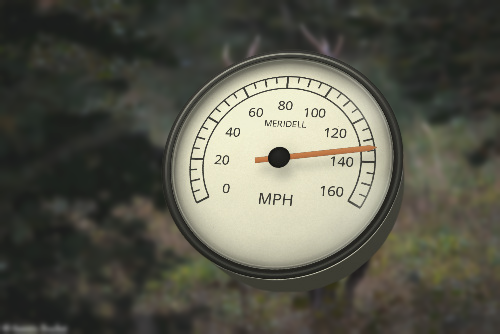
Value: 135 mph
